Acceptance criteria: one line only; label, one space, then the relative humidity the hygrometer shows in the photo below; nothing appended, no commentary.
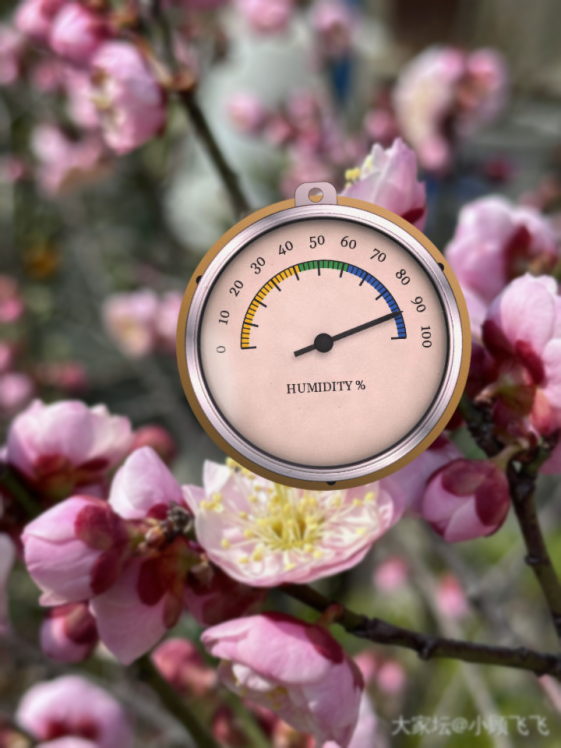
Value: 90 %
